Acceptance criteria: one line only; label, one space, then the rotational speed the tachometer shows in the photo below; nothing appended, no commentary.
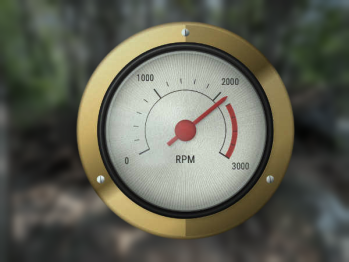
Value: 2100 rpm
